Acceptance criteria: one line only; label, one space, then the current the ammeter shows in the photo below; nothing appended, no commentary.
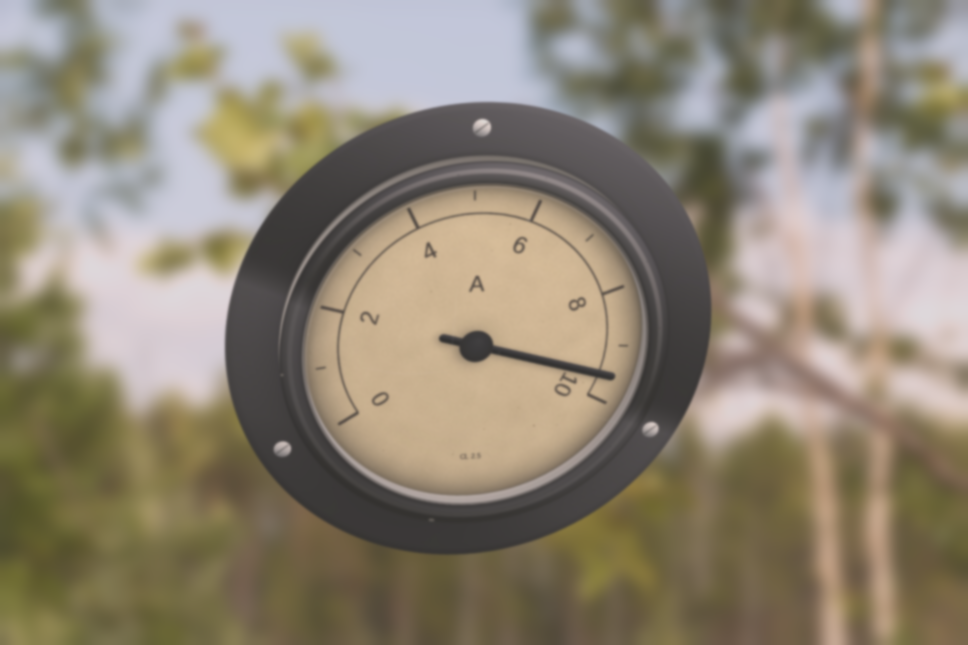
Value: 9.5 A
